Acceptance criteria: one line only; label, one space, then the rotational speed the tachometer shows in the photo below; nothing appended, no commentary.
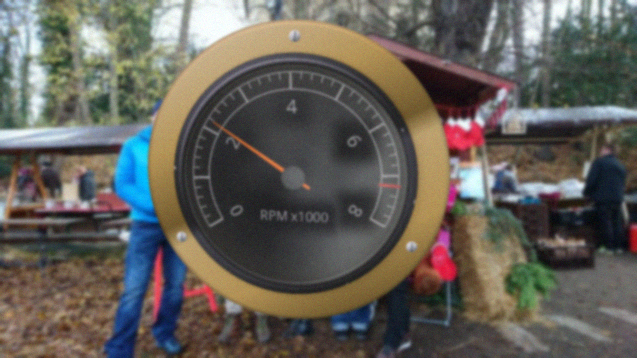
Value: 2200 rpm
